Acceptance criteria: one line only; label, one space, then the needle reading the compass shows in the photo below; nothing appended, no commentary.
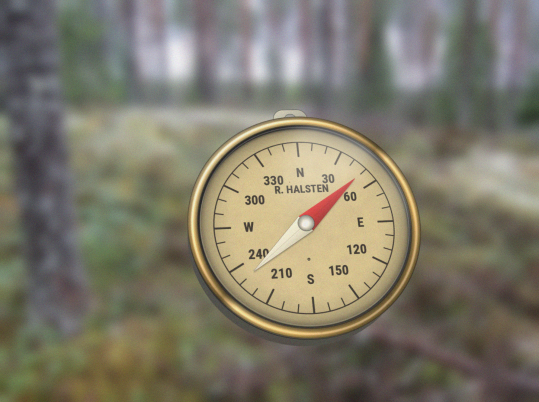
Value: 50 °
